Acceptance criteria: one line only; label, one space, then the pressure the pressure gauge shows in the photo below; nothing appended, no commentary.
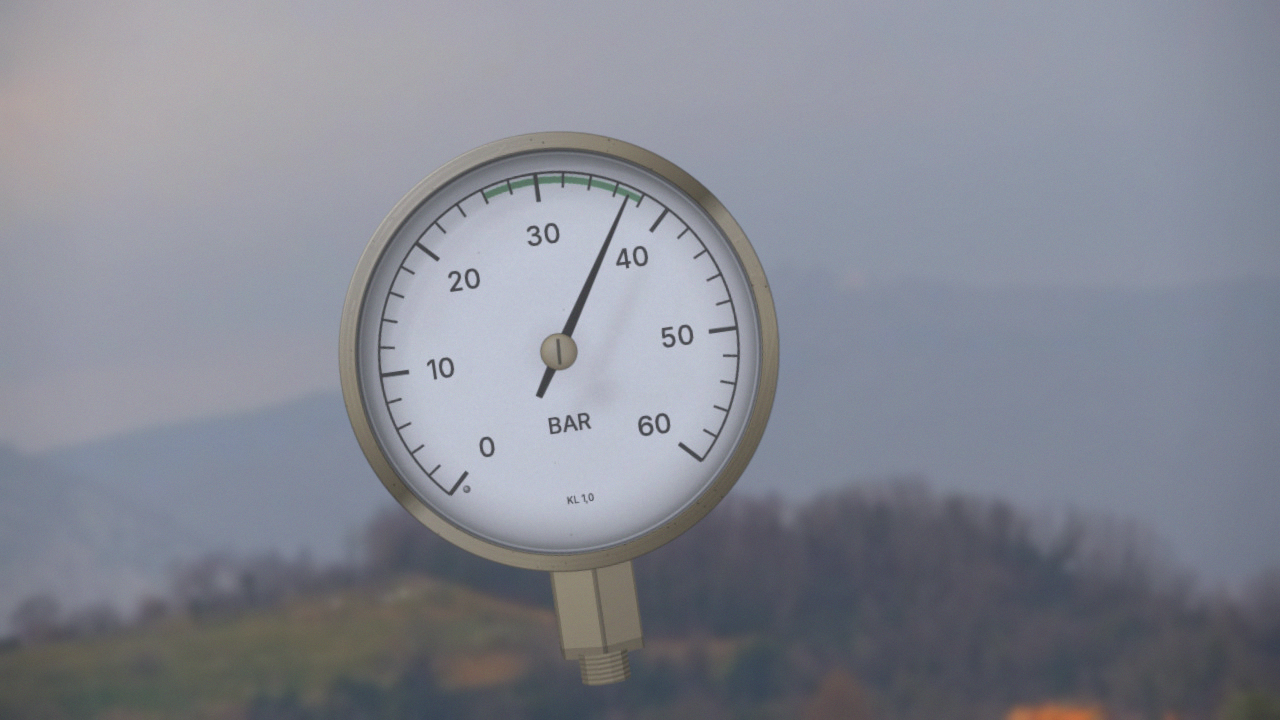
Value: 37 bar
